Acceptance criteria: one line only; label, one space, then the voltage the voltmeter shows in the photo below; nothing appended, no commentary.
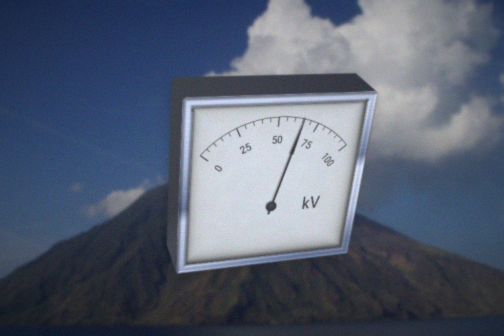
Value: 65 kV
